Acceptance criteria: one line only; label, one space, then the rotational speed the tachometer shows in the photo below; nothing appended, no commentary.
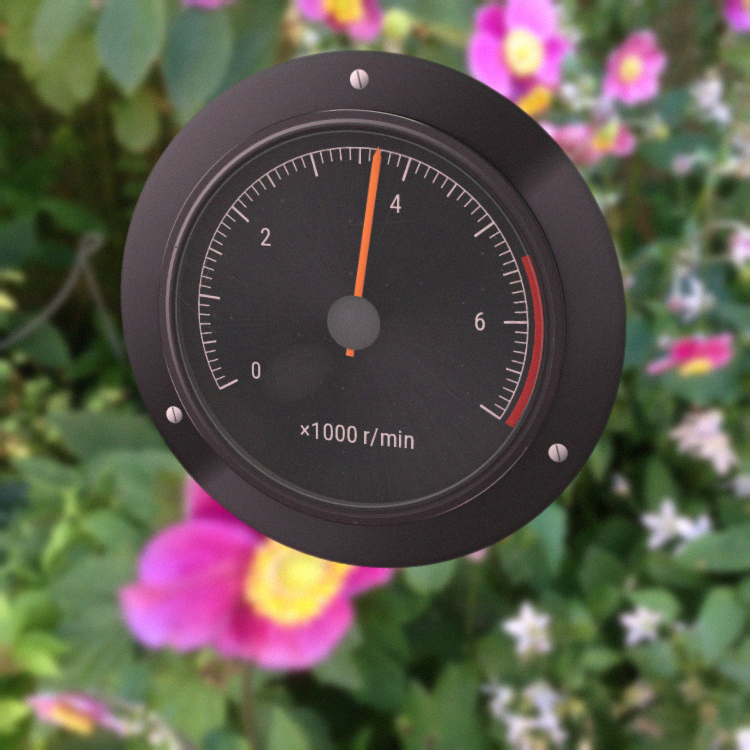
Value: 3700 rpm
